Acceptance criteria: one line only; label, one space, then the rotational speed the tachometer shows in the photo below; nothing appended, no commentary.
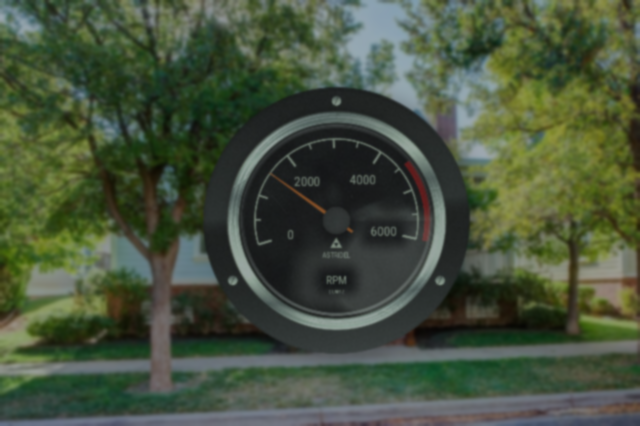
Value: 1500 rpm
